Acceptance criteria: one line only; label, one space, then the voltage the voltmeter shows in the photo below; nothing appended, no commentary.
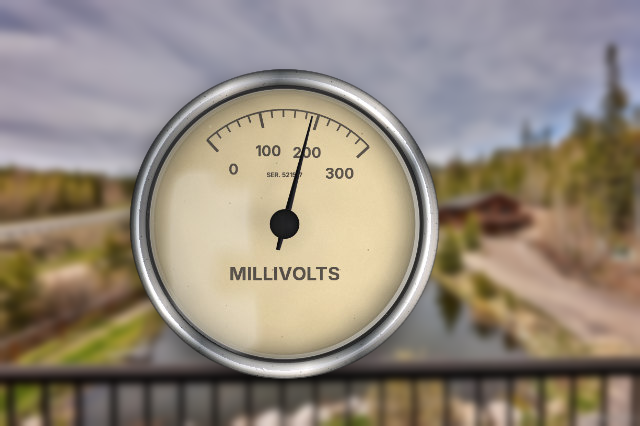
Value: 190 mV
